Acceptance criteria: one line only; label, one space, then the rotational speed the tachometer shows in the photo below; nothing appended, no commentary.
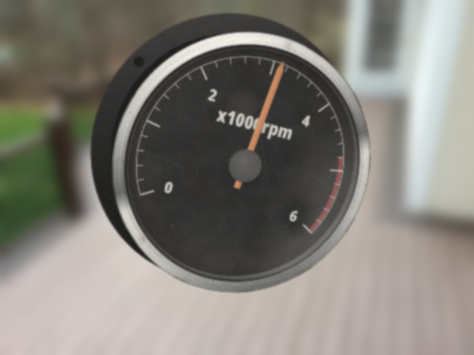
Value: 3100 rpm
